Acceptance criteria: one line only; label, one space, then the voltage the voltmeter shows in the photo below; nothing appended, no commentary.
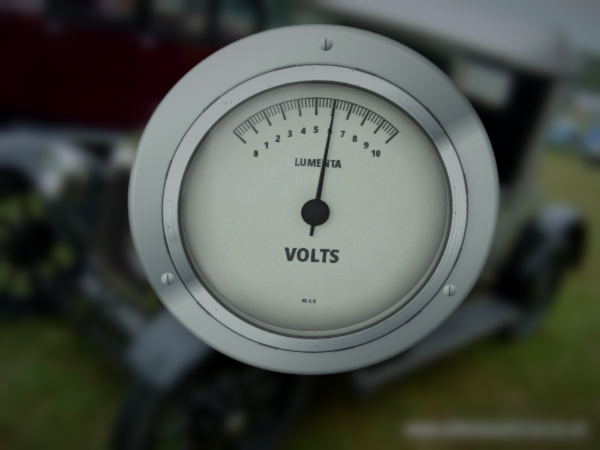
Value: 6 V
